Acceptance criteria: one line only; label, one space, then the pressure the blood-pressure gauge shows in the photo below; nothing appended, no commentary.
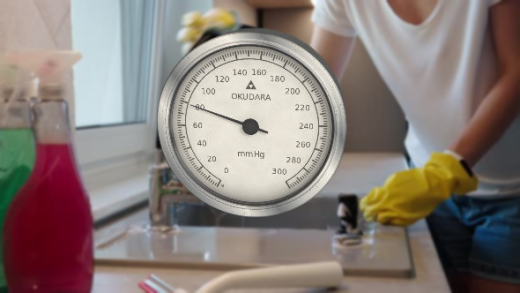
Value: 80 mmHg
